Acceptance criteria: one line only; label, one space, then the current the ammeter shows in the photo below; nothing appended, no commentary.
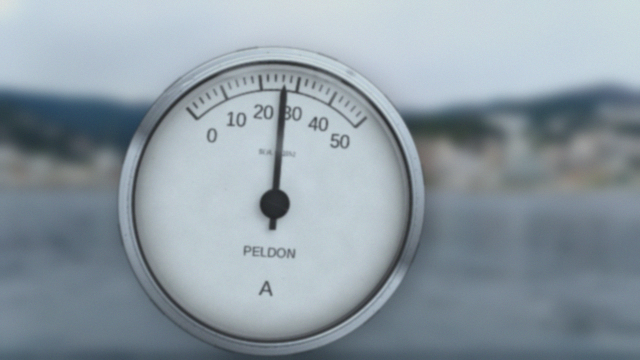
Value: 26 A
